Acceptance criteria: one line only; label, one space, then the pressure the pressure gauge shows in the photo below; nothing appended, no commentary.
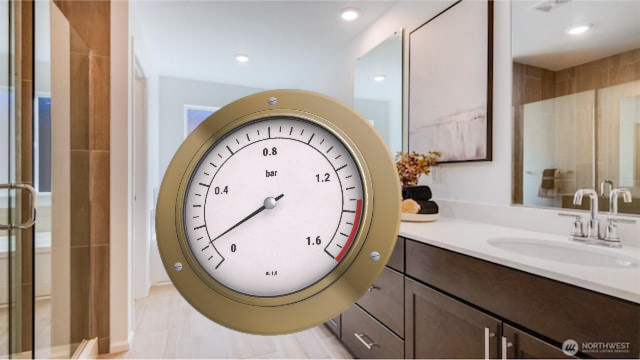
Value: 0.1 bar
